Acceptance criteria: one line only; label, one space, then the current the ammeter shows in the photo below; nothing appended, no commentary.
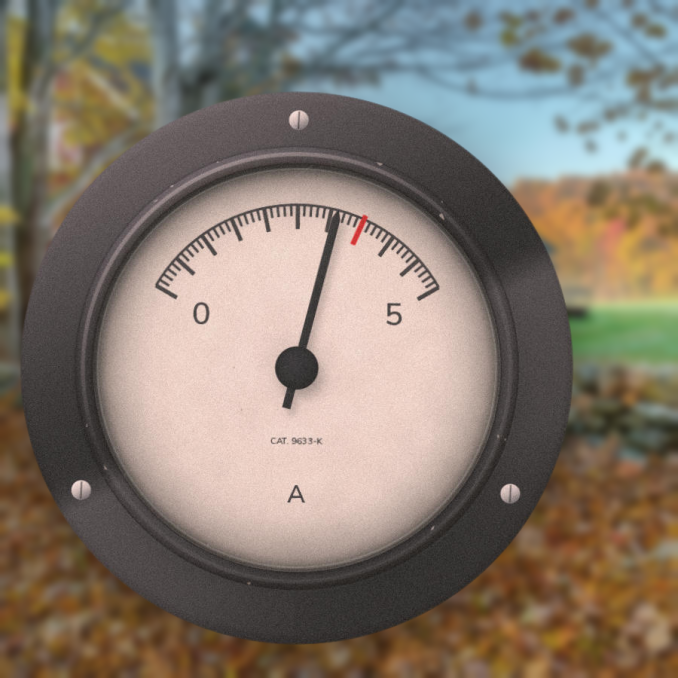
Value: 3.1 A
